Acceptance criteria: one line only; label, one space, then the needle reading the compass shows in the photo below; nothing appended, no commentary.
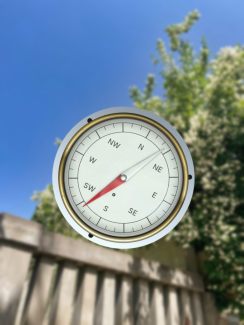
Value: 205 °
